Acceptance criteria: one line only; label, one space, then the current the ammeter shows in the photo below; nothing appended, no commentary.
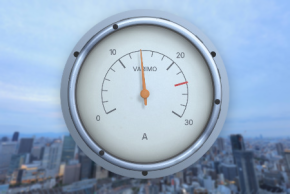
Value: 14 A
